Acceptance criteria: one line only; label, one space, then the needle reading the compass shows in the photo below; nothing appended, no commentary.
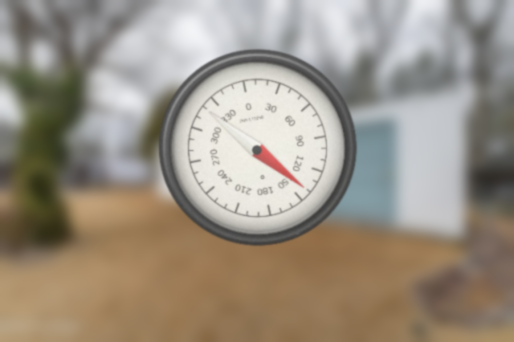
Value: 140 °
